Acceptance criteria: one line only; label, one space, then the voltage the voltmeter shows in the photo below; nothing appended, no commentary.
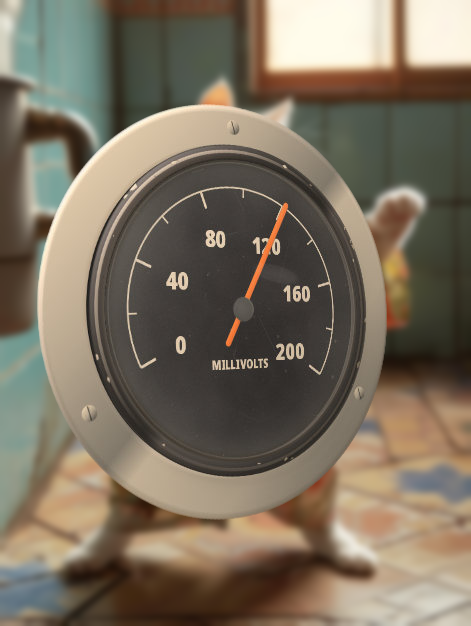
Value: 120 mV
